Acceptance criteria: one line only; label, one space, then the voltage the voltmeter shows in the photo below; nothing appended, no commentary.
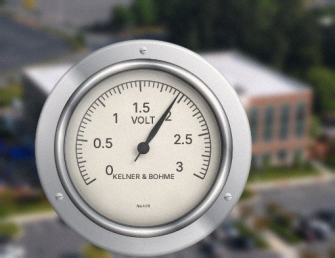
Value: 1.95 V
